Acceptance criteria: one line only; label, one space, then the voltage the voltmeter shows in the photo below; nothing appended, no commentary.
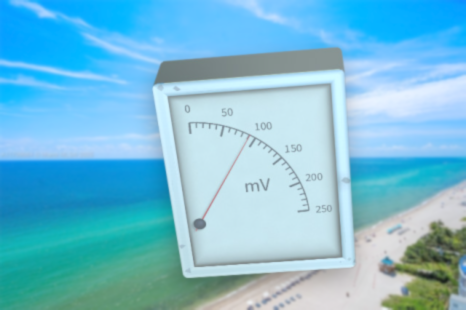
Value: 90 mV
